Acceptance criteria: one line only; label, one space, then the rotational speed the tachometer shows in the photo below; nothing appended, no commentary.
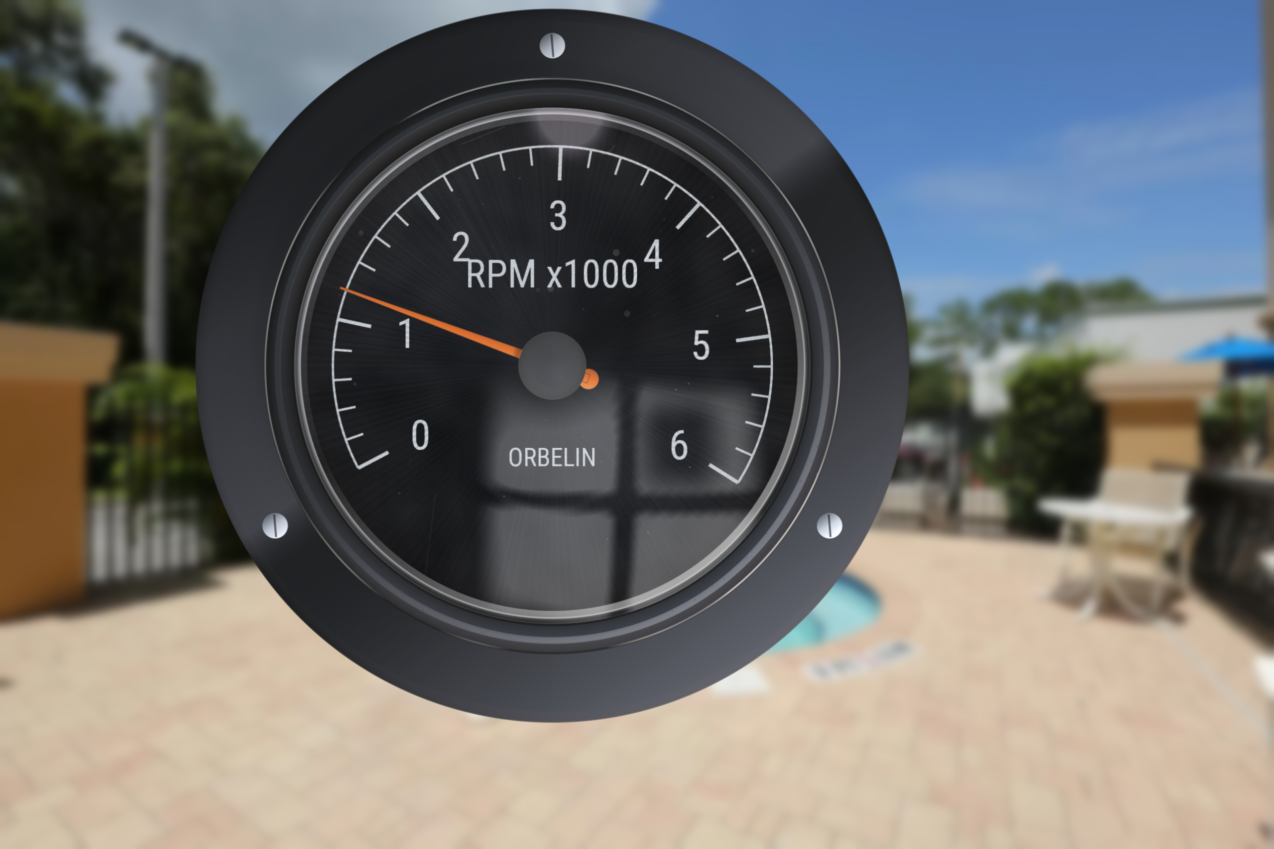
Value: 1200 rpm
